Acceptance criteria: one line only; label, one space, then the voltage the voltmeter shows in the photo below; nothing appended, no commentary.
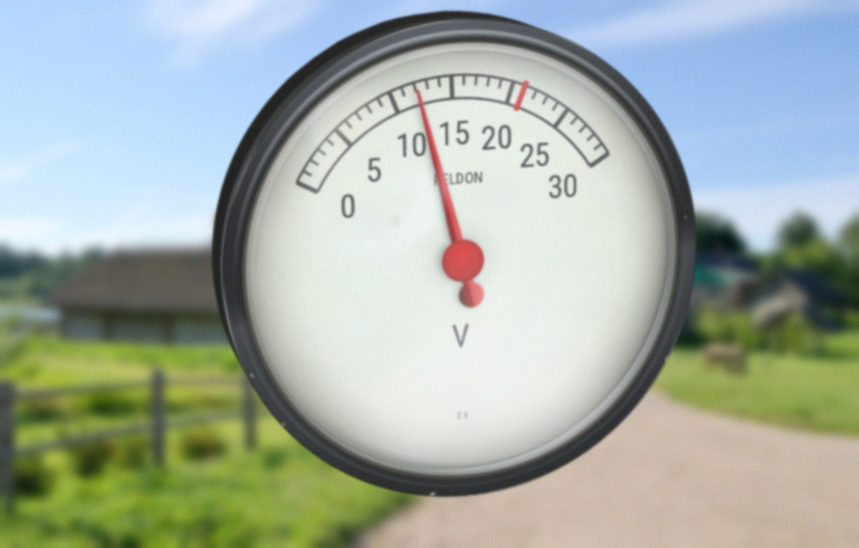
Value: 12 V
